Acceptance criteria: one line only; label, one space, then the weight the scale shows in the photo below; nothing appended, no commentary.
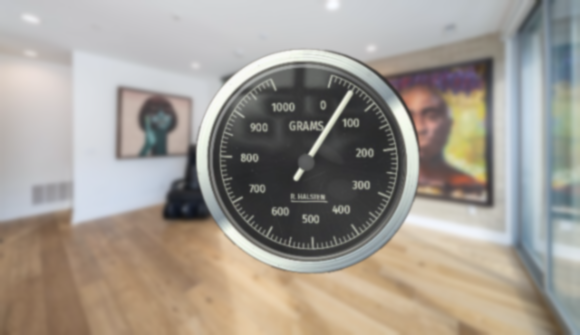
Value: 50 g
